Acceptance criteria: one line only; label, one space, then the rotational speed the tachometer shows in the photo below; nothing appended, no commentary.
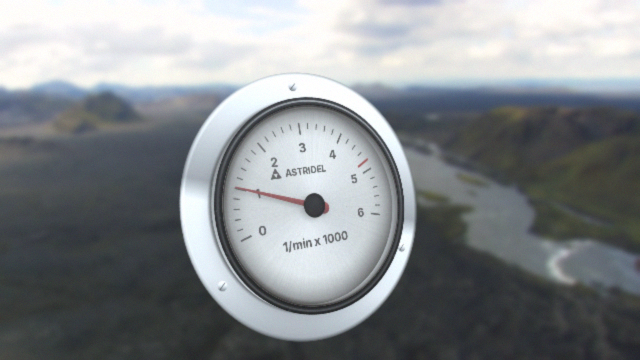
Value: 1000 rpm
